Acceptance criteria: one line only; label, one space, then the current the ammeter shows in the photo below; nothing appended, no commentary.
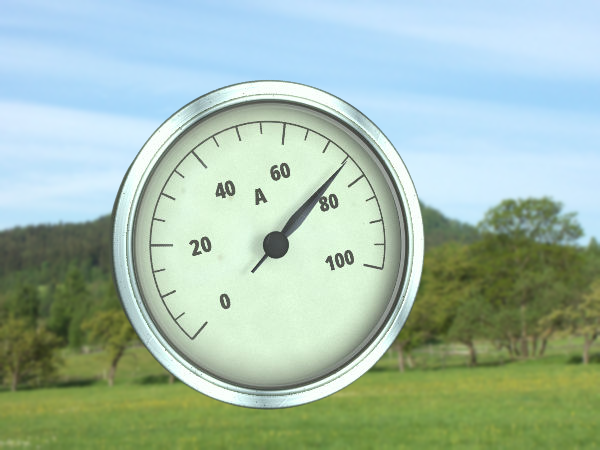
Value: 75 A
